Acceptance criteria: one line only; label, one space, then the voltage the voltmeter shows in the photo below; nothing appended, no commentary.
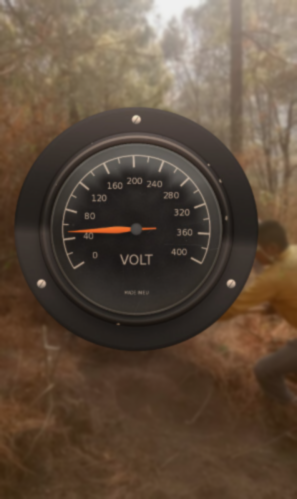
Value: 50 V
